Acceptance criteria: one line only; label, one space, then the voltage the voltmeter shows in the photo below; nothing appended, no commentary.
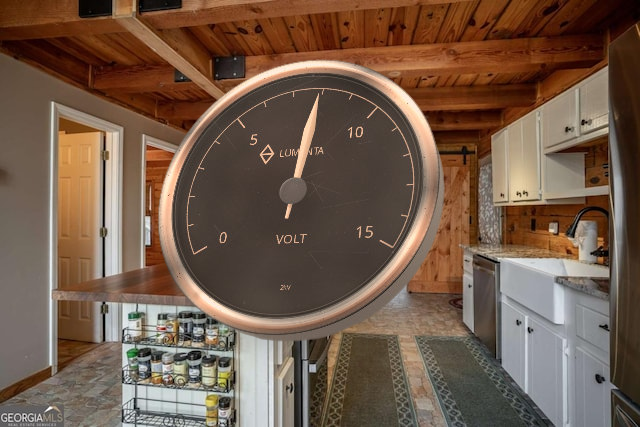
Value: 8 V
